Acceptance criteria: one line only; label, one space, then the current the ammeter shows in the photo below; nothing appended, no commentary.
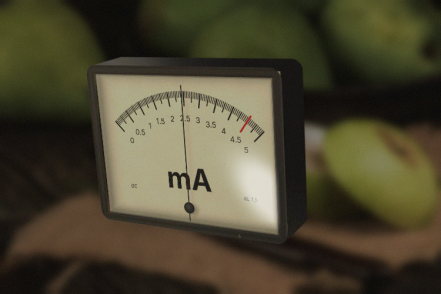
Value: 2.5 mA
